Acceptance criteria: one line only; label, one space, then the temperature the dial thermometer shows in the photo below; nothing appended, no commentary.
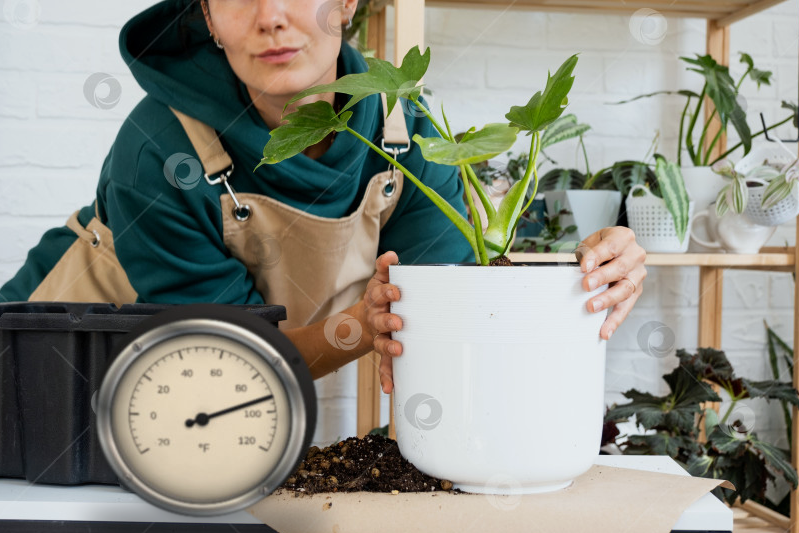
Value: 92 °F
